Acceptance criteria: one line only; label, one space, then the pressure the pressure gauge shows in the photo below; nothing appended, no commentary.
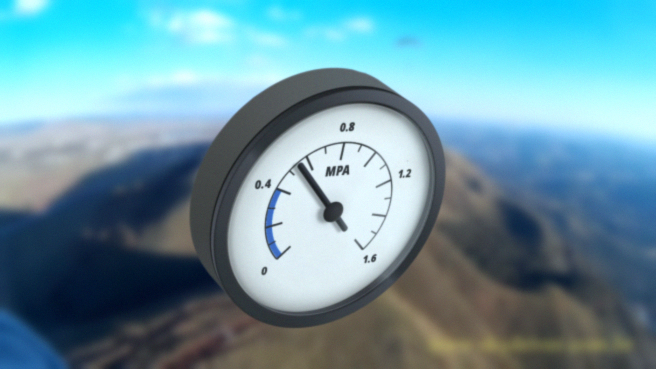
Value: 0.55 MPa
